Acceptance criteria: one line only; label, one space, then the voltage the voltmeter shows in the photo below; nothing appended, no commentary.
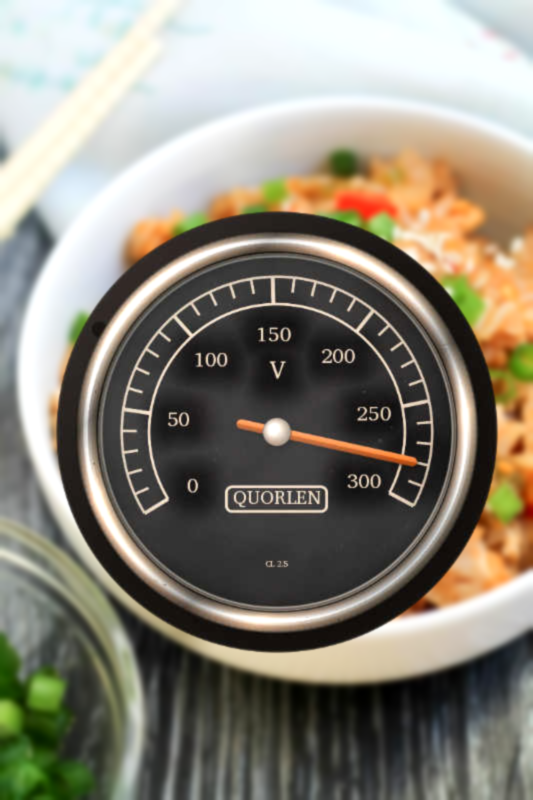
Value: 280 V
